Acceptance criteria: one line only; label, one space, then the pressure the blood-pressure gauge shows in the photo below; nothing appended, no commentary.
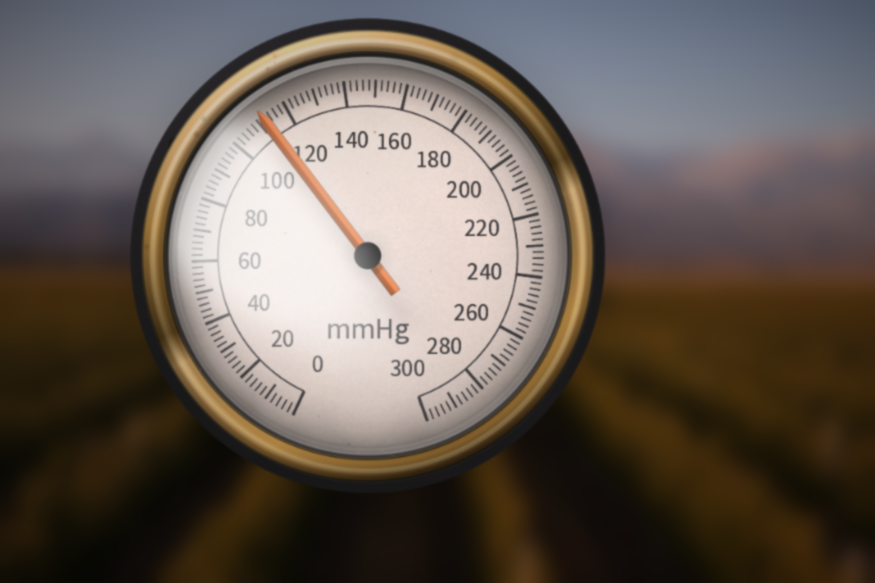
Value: 112 mmHg
